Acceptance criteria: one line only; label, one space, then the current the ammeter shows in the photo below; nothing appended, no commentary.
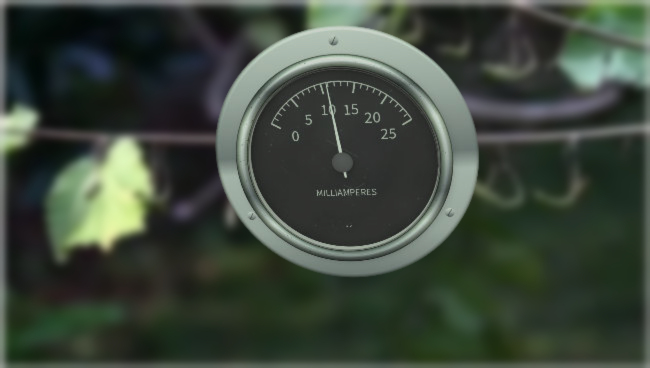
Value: 11 mA
